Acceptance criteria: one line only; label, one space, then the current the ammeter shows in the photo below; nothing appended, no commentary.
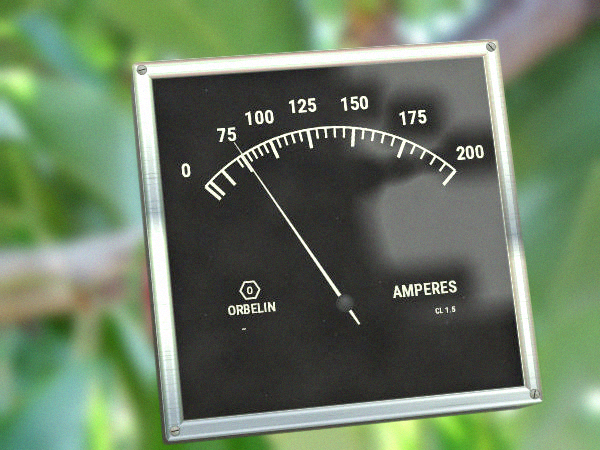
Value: 75 A
